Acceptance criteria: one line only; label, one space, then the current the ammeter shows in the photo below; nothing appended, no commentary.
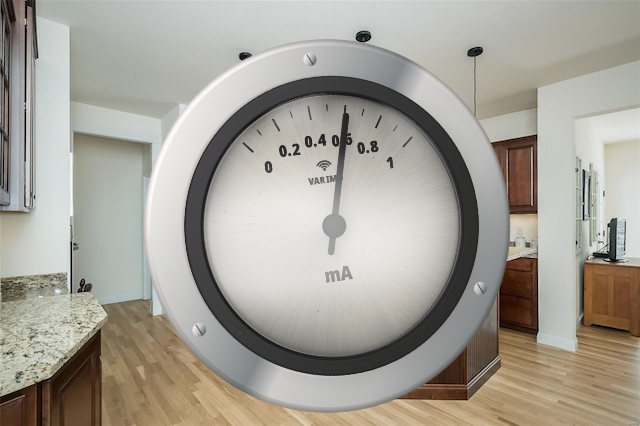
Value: 0.6 mA
